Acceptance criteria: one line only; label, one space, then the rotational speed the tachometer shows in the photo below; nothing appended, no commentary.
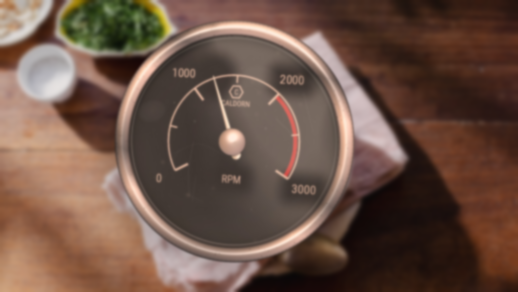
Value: 1250 rpm
